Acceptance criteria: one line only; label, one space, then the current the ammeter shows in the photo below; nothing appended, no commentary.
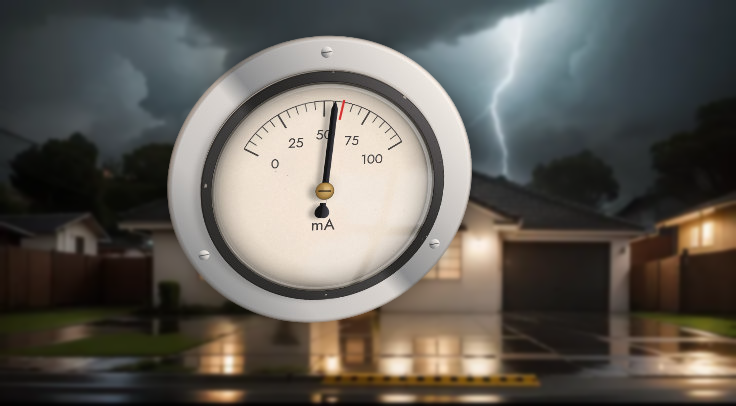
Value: 55 mA
